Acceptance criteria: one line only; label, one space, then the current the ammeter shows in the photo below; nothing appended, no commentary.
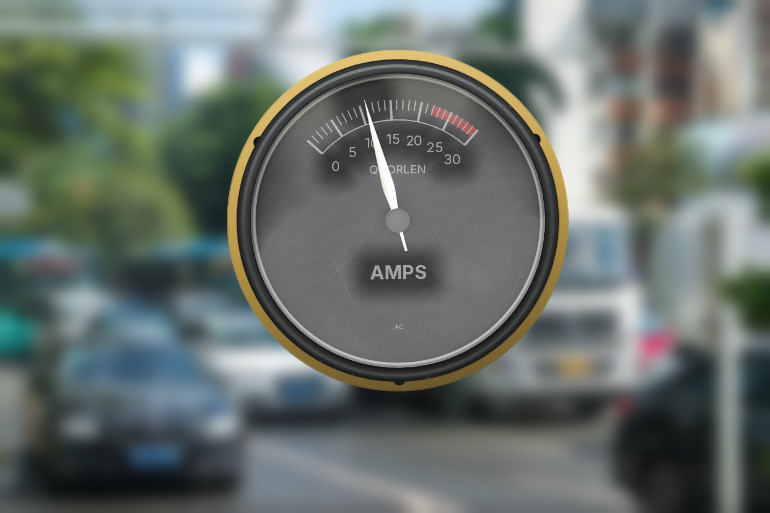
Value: 11 A
